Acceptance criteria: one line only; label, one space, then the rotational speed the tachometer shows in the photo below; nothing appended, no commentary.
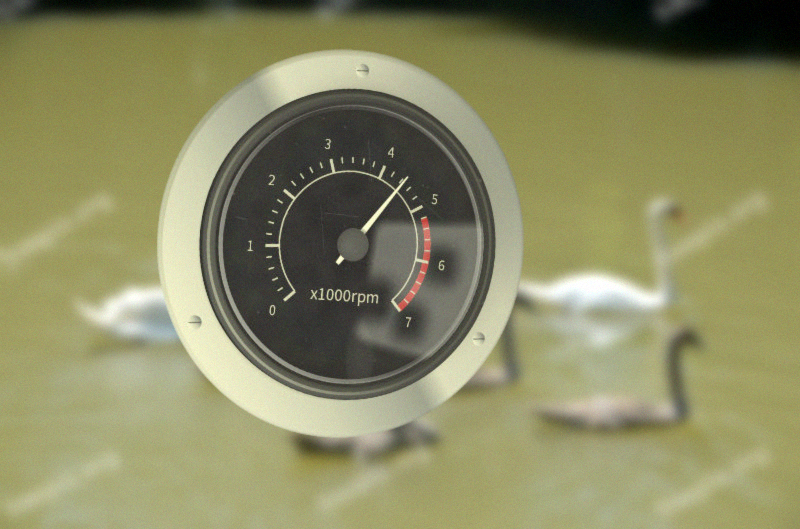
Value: 4400 rpm
